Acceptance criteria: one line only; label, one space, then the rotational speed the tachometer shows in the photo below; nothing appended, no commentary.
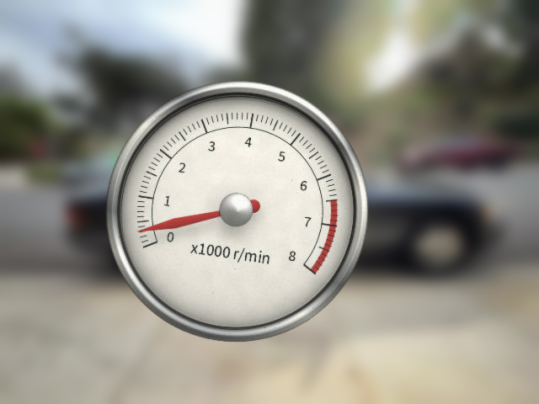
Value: 300 rpm
